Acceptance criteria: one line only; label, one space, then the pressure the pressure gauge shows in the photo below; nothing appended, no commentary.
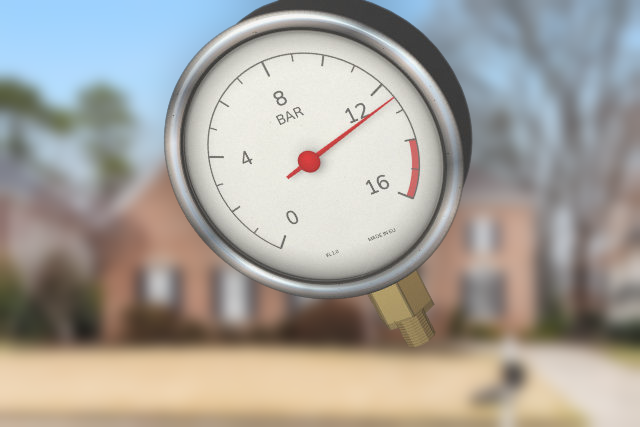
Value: 12.5 bar
